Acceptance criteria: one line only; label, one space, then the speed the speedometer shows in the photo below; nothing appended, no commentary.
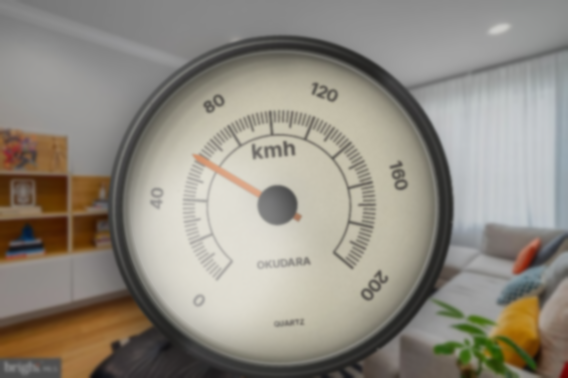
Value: 60 km/h
